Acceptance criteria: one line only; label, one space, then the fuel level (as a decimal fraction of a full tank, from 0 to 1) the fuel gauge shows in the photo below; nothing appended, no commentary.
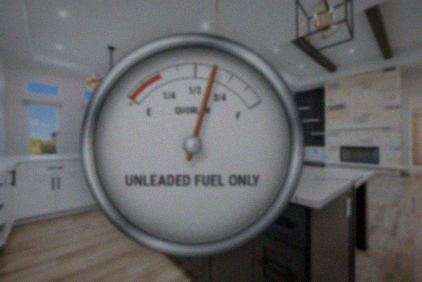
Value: 0.625
